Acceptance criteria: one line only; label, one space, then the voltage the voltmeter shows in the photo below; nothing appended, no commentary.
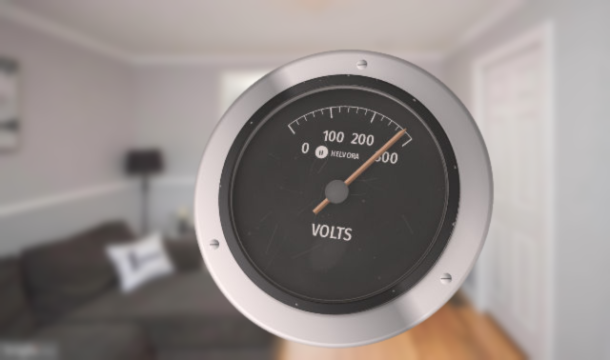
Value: 280 V
